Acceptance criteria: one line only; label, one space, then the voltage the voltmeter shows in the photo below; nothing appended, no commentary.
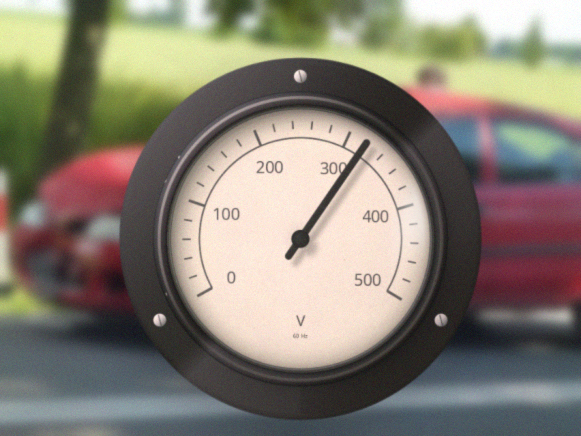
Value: 320 V
